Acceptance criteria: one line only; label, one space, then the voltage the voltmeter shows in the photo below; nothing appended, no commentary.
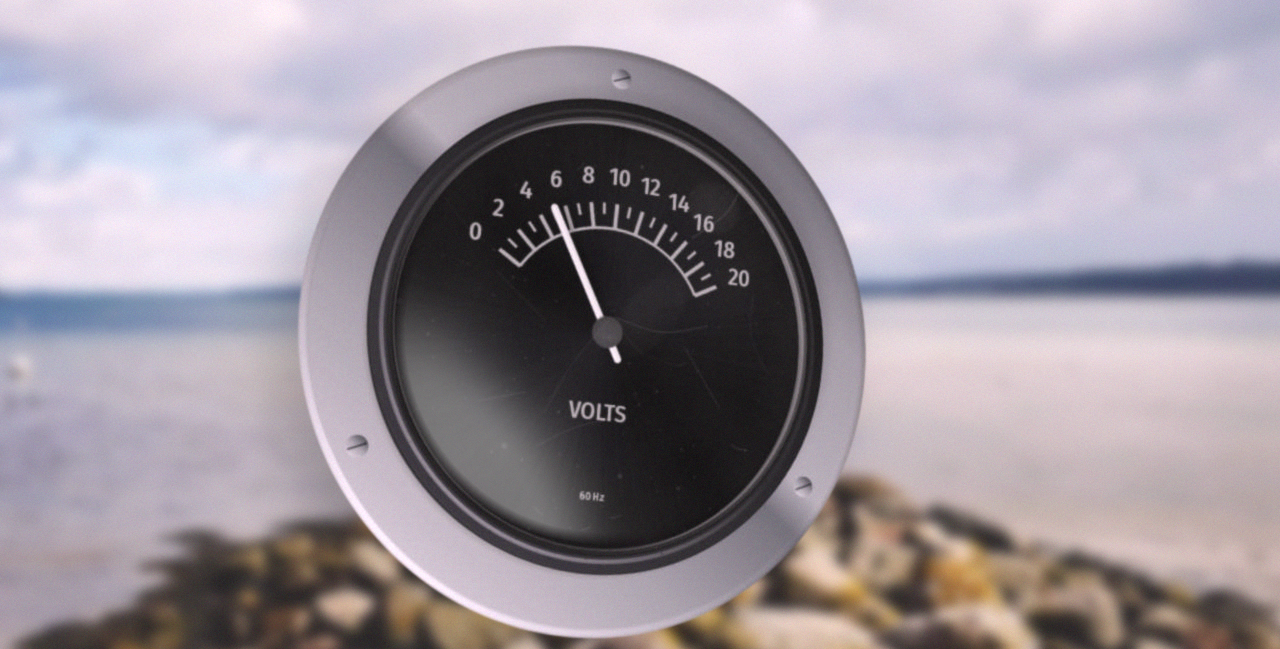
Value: 5 V
